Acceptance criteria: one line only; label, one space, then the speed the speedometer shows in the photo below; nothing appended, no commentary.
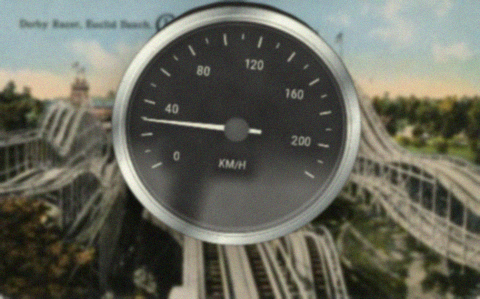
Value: 30 km/h
